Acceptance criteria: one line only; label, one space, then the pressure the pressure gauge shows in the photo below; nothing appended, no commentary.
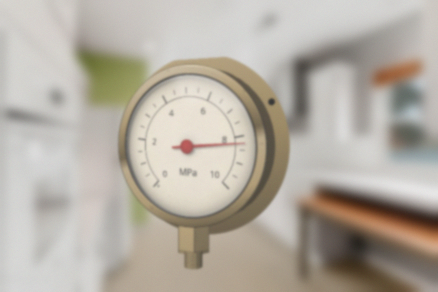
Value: 8.25 MPa
